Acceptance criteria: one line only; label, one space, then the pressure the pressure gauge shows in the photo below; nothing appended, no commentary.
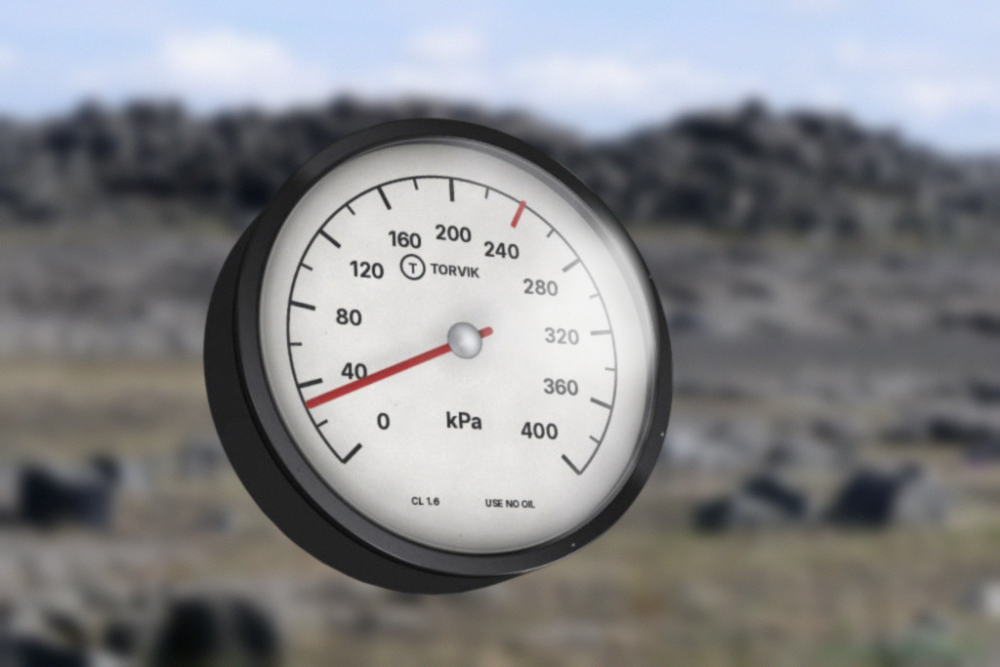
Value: 30 kPa
